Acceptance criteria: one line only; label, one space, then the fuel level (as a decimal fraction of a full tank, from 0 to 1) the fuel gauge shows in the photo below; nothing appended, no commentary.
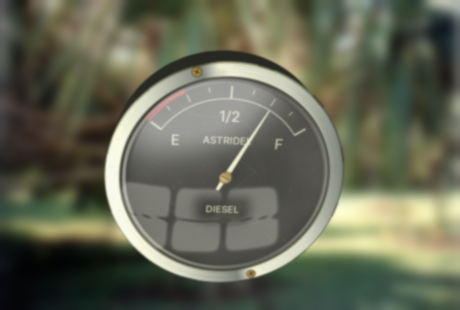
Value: 0.75
